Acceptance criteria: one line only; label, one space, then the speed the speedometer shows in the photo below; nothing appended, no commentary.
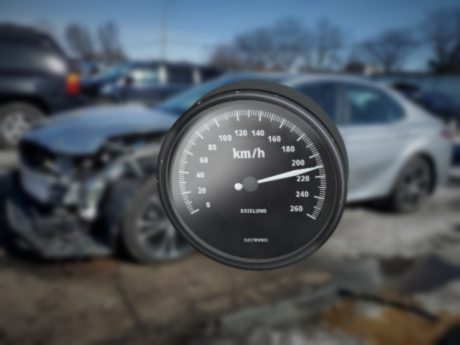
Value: 210 km/h
